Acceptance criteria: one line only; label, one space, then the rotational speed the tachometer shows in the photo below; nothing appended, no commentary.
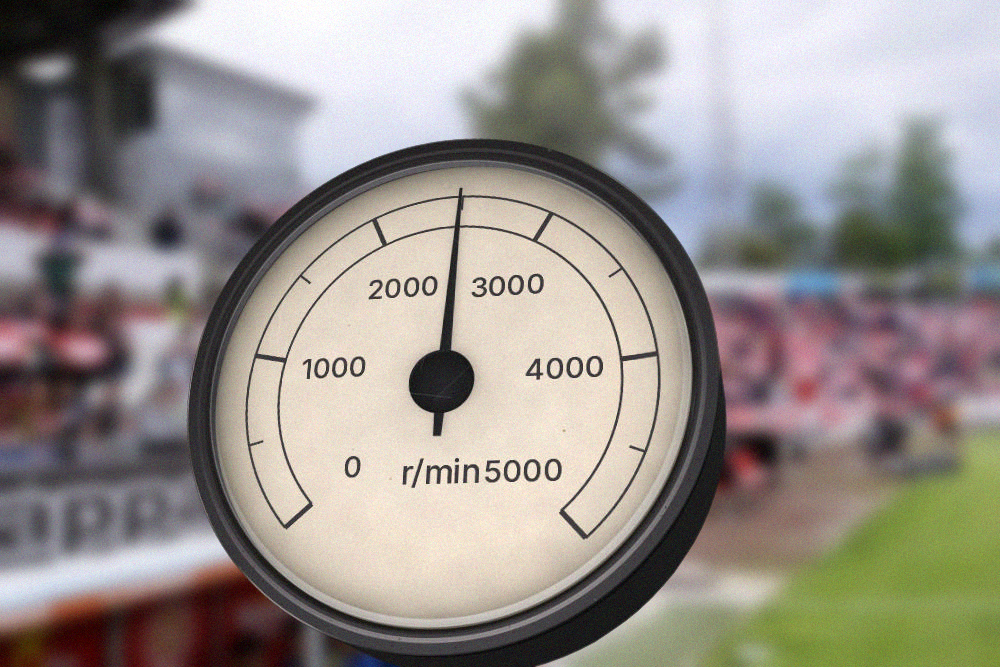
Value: 2500 rpm
